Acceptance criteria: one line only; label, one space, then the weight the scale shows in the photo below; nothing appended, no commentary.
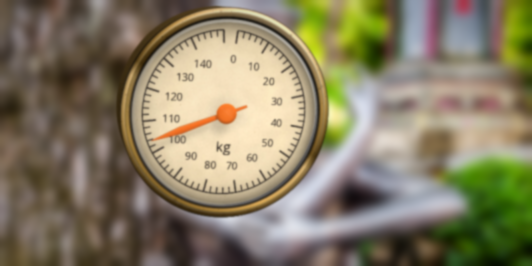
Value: 104 kg
